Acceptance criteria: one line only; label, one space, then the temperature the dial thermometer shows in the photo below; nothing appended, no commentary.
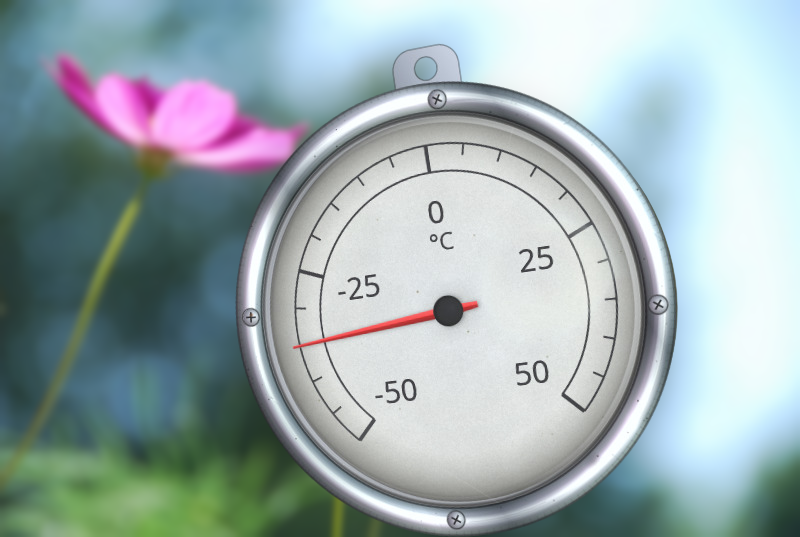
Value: -35 °C
